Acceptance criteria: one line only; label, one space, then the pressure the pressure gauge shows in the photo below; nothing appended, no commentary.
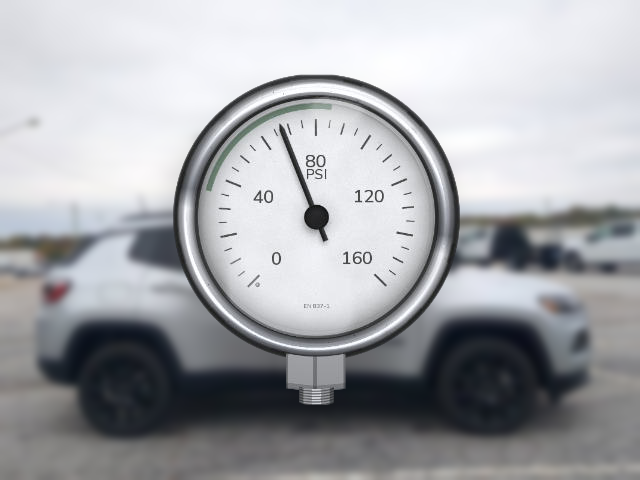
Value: 67.5 psi
